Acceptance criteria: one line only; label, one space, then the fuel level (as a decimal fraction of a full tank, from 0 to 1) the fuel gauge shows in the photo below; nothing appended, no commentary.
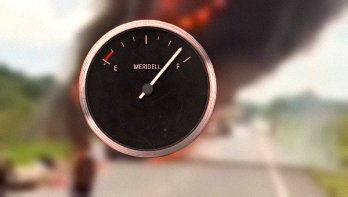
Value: 0.875
